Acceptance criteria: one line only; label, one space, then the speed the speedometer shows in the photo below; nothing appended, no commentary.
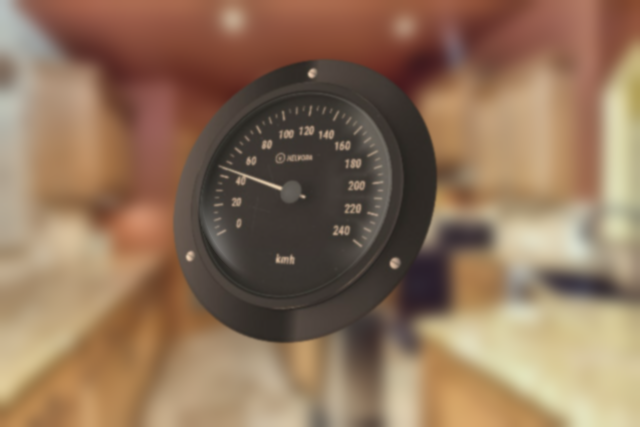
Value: 45 km/h
